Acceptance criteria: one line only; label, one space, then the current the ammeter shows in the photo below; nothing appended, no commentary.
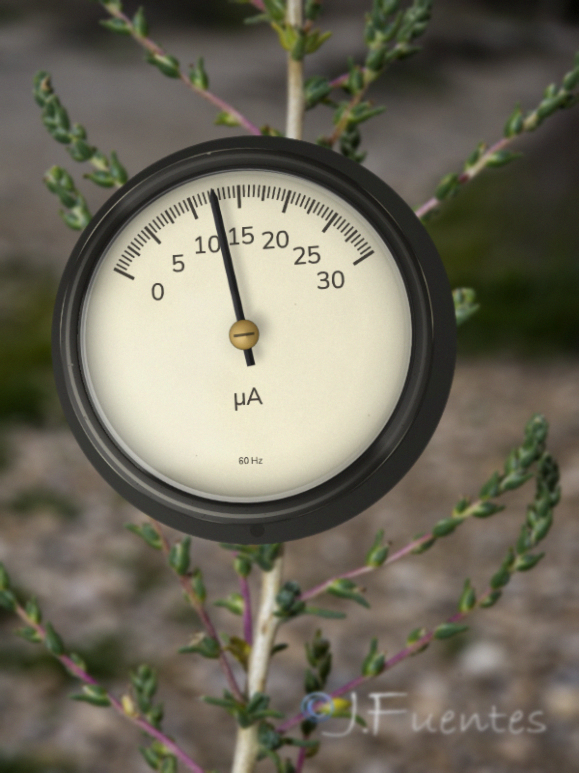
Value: 12.5 µA
